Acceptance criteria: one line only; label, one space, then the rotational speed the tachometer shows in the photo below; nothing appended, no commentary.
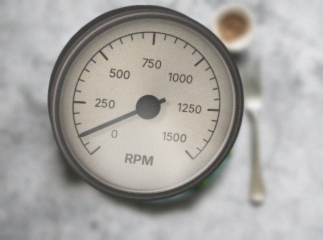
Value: 100 rpm
